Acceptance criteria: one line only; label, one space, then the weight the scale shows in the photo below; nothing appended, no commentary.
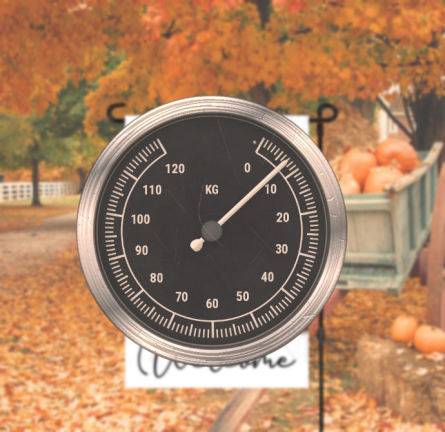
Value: 7 kg
